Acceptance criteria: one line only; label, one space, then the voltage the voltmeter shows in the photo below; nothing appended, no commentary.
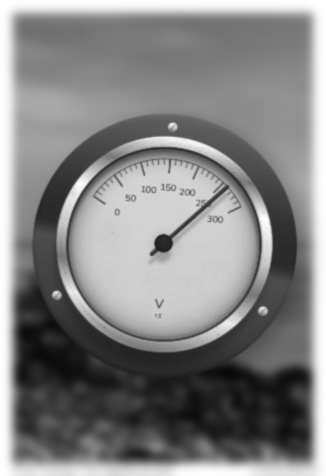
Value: 260 V
